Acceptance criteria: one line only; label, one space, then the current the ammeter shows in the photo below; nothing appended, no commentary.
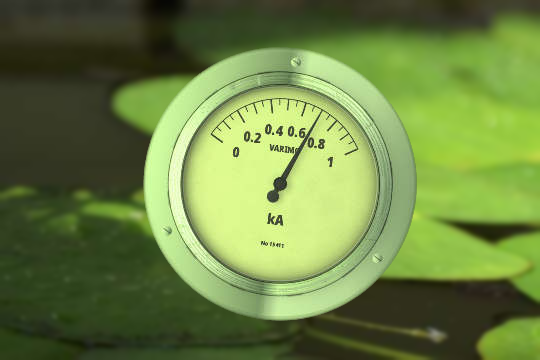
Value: 0.7 kA
